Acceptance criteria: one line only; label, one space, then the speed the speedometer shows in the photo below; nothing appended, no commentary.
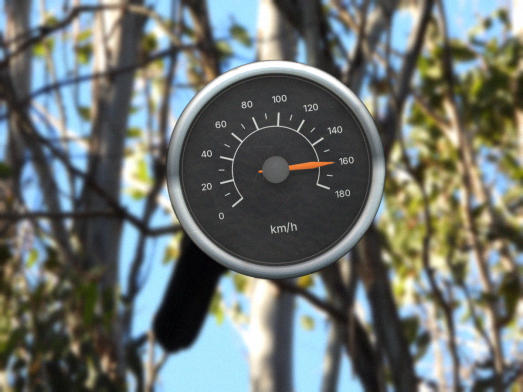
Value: 160 km/h
